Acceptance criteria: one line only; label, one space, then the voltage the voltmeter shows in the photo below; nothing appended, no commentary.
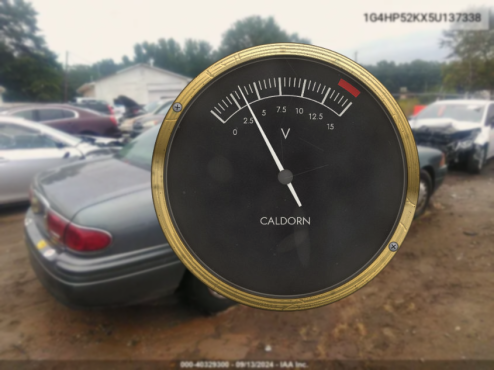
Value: 3.5 V
